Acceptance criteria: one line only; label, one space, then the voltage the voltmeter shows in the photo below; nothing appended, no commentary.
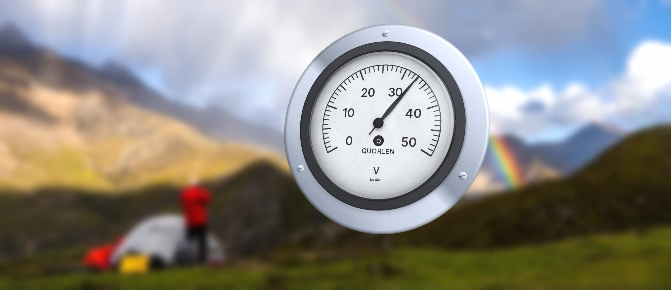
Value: 33 V
